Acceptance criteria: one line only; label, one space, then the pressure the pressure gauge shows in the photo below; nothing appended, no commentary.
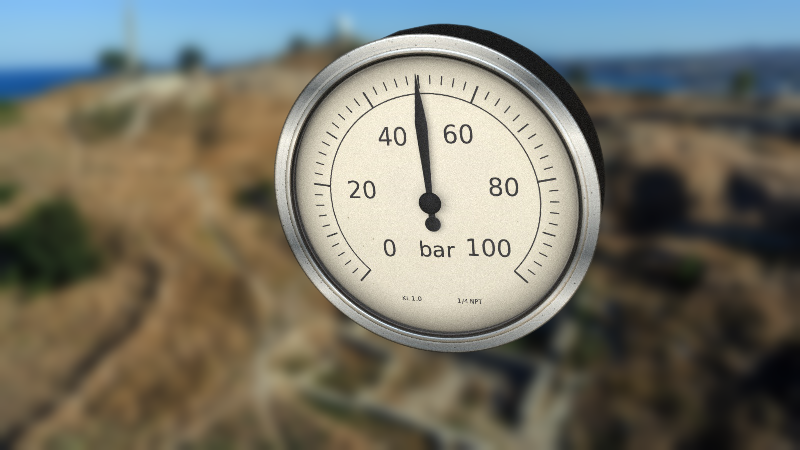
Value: 50 bar
